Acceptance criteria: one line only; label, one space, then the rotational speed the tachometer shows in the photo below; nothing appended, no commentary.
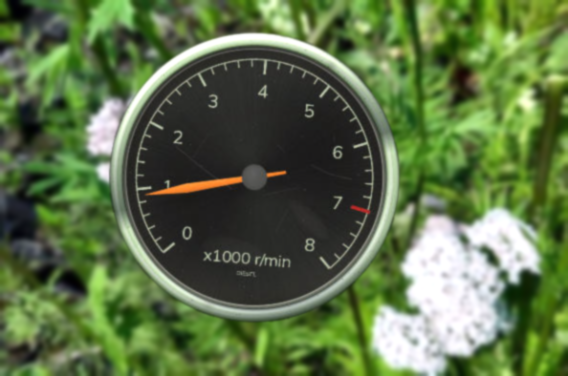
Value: 900 rpm
